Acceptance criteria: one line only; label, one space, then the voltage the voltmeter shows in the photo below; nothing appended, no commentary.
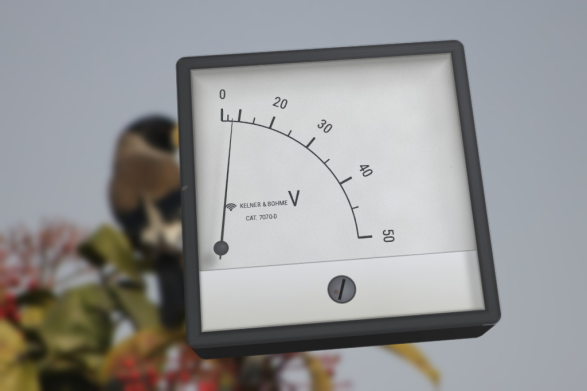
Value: 7.5 V
